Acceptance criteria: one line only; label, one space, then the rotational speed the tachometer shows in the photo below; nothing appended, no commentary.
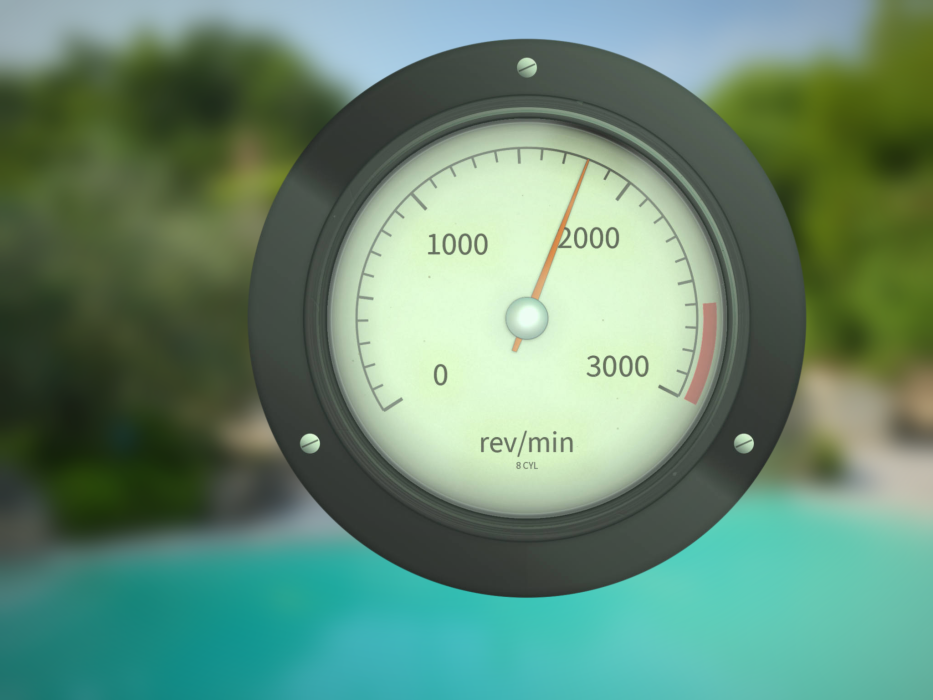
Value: 1800 rpm
